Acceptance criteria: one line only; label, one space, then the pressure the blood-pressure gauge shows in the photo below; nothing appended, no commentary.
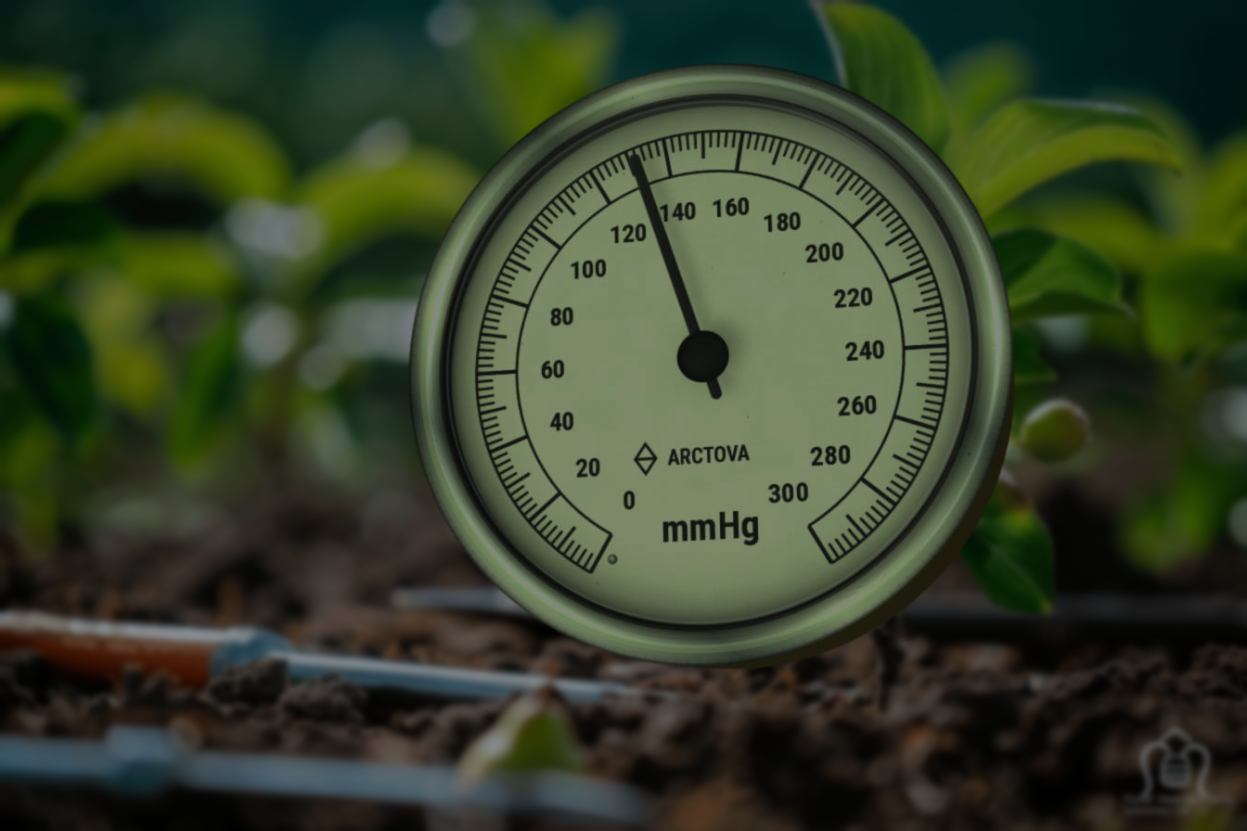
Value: 132 mmHg
